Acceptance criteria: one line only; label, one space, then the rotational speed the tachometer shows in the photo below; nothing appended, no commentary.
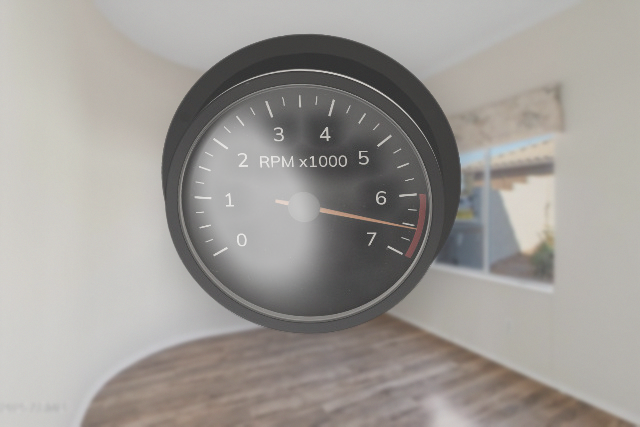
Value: 6500 rpm
